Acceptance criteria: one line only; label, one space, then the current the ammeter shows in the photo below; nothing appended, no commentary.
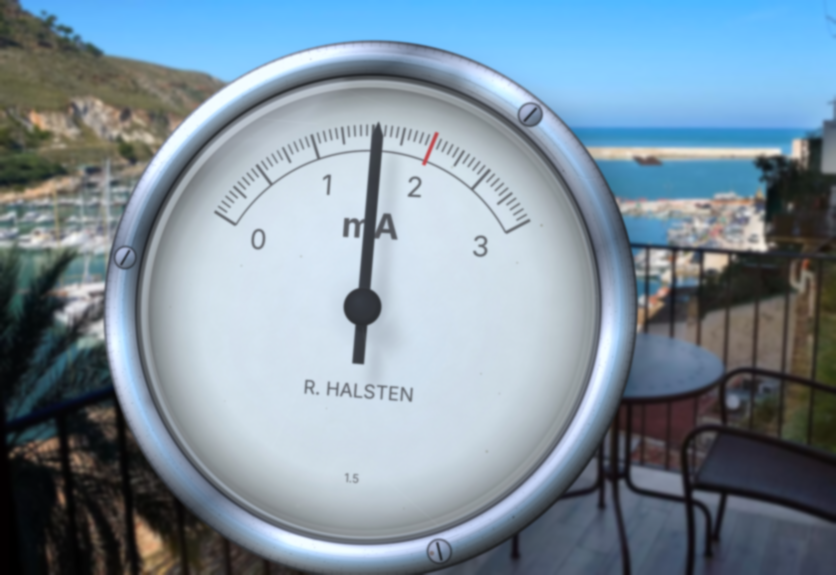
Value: 1.55 mA
